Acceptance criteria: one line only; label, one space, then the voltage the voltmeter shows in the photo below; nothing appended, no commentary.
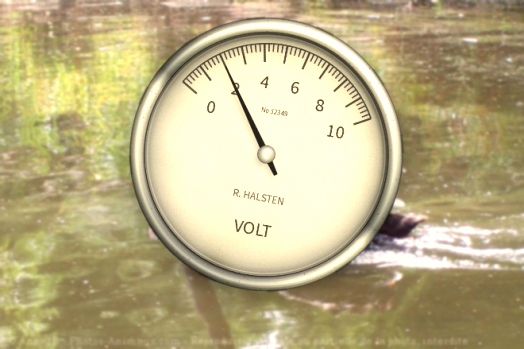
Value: 2 V
